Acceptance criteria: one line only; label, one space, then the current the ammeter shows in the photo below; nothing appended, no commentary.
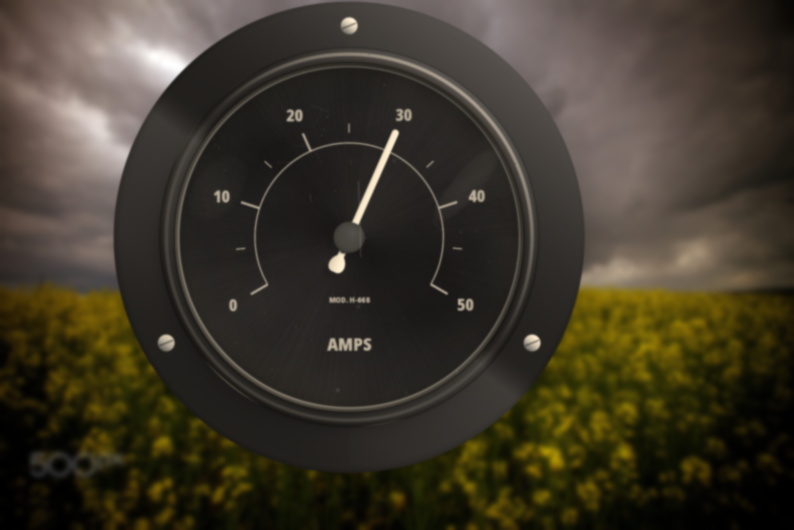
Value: 30 A
